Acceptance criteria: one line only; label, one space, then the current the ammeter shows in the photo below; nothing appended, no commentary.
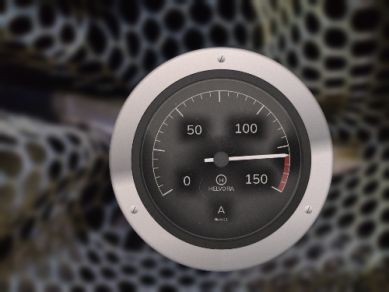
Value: 130 A
